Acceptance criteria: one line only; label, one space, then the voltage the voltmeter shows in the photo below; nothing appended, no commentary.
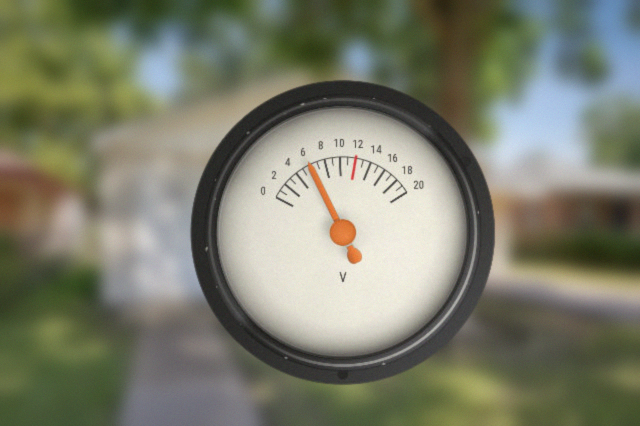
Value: 6 V
